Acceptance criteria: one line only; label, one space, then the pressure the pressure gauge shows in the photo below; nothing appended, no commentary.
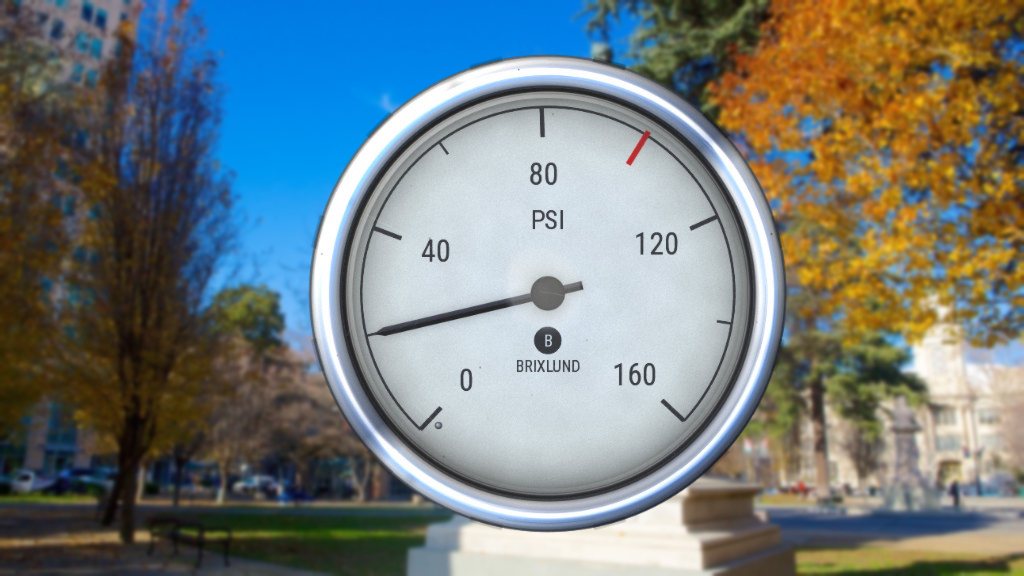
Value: 20 psi
